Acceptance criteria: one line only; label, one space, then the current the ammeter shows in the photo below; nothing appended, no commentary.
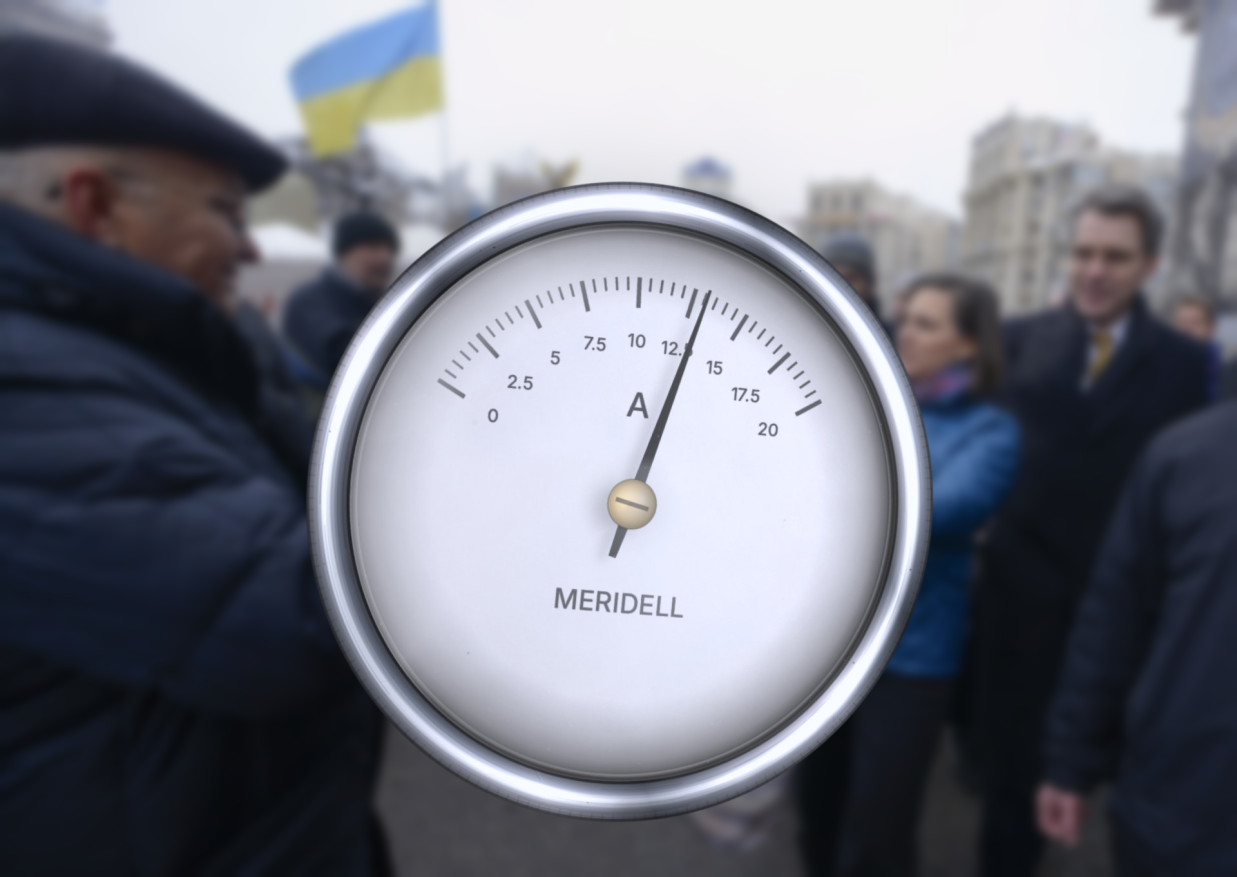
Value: 13 A
